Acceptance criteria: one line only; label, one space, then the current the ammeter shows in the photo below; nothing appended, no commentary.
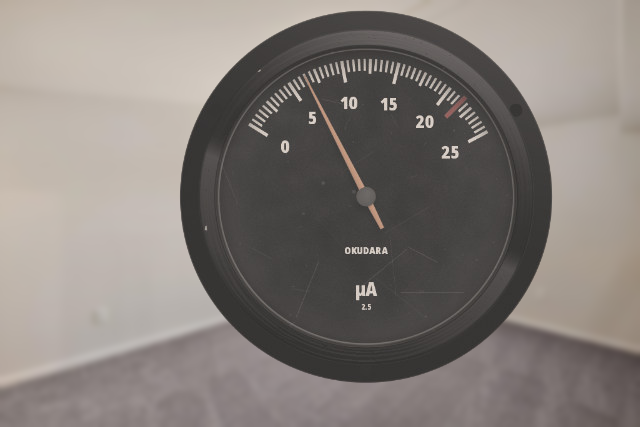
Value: 6.5 µA
